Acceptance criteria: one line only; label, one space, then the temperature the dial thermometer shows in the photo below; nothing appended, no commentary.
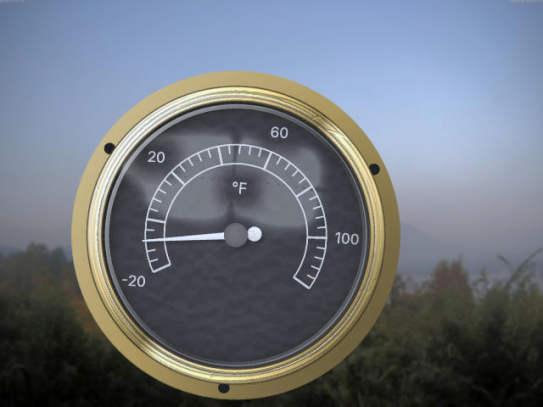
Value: -8 °F
